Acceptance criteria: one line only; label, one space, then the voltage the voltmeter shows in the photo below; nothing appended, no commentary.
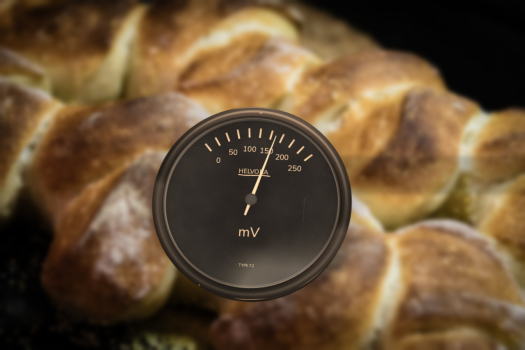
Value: 162.5 mV
